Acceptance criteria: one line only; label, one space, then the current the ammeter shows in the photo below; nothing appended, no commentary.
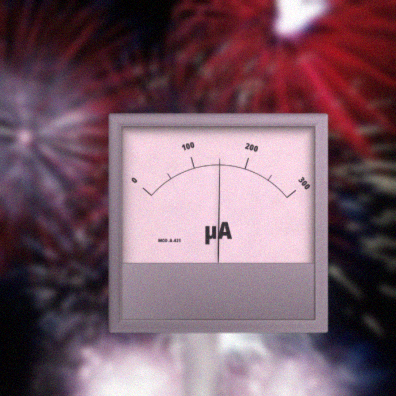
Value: 150 µA
